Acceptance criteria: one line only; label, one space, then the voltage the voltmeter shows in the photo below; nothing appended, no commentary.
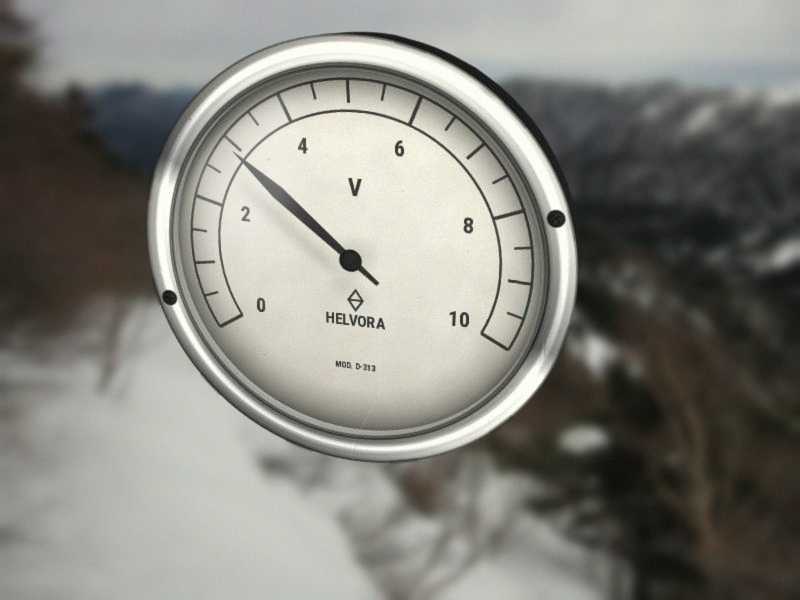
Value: 3 V
